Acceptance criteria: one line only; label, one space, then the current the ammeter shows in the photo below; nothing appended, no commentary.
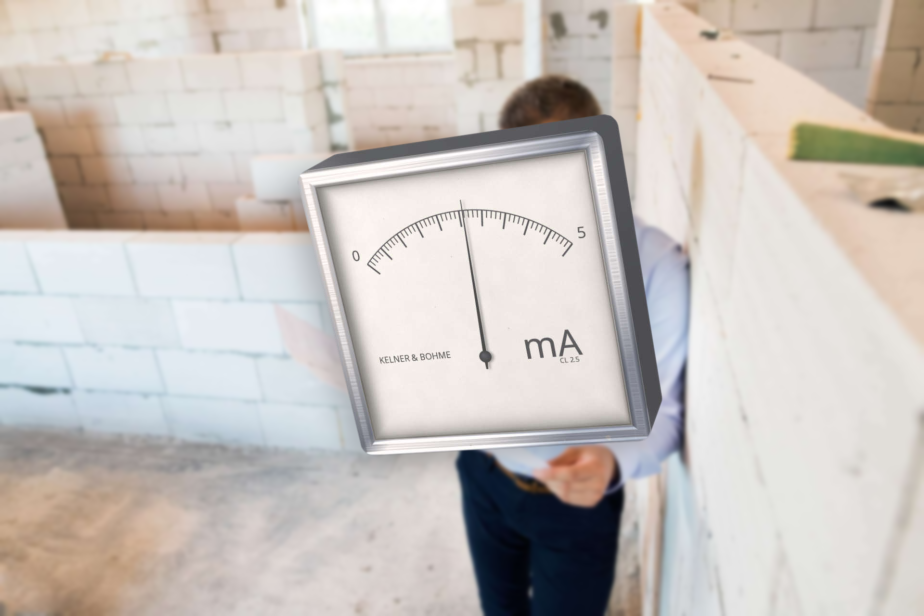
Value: 2.6 mA
